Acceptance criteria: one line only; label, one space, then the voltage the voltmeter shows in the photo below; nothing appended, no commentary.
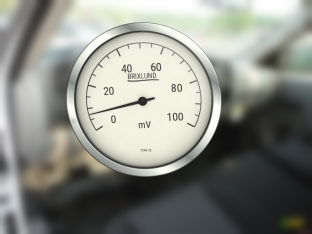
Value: 7.5 mV
